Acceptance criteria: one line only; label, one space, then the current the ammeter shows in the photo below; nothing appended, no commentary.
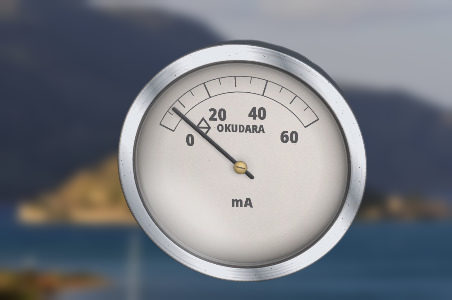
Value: 7.5 mA
